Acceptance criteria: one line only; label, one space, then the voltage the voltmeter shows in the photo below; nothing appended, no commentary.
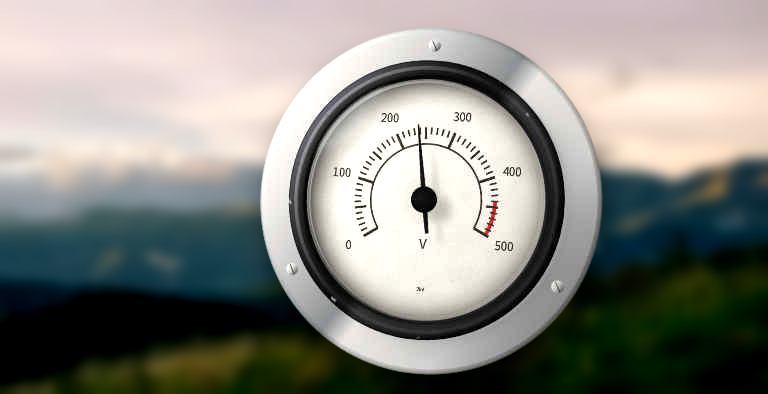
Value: 240 V
